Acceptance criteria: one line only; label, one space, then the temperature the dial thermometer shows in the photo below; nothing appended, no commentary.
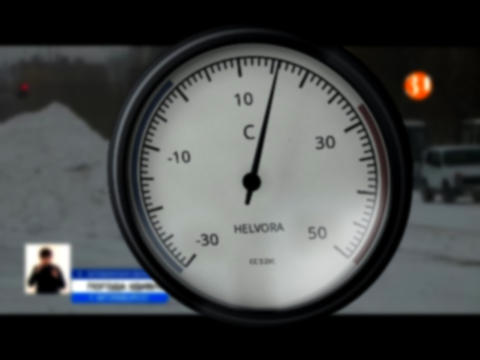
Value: 16 °C
